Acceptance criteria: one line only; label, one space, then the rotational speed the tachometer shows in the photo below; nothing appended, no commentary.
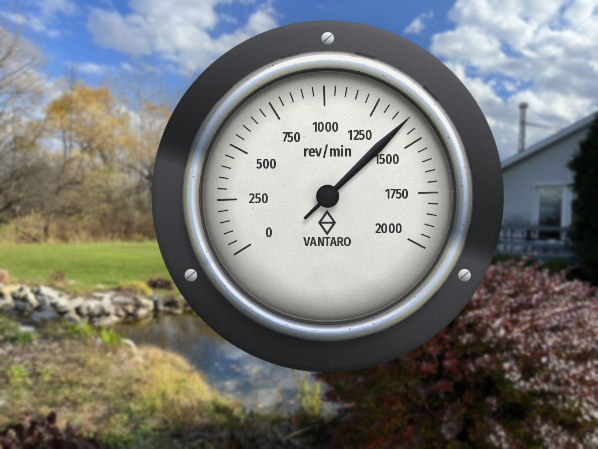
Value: 1400 rpm
